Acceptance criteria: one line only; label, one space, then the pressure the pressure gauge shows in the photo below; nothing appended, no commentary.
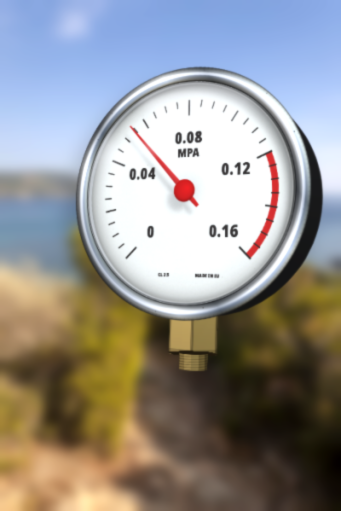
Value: 0.055 MPa
